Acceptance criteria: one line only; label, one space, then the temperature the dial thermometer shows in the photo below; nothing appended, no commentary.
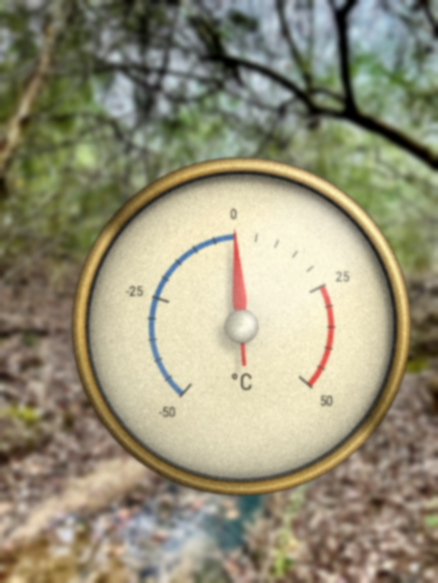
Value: 0 °C
